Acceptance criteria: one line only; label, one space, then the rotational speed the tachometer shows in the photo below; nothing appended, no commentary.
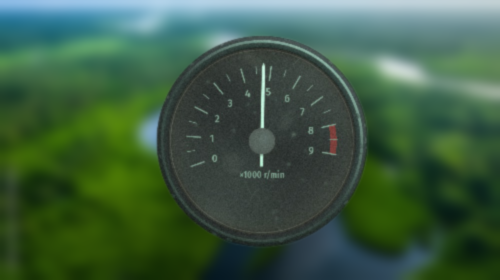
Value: 4750 rpm
